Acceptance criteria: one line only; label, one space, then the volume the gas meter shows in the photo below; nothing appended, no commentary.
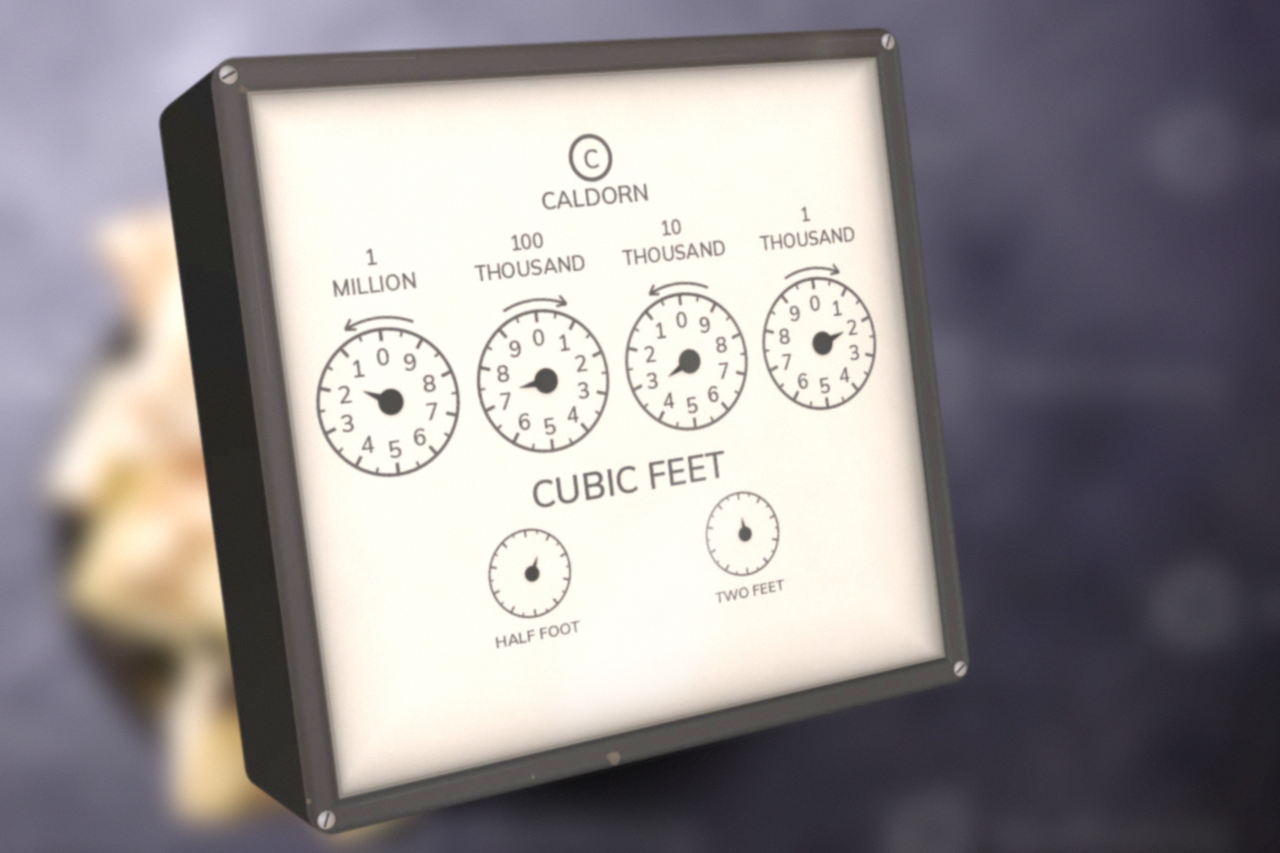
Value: 173200 ft³
